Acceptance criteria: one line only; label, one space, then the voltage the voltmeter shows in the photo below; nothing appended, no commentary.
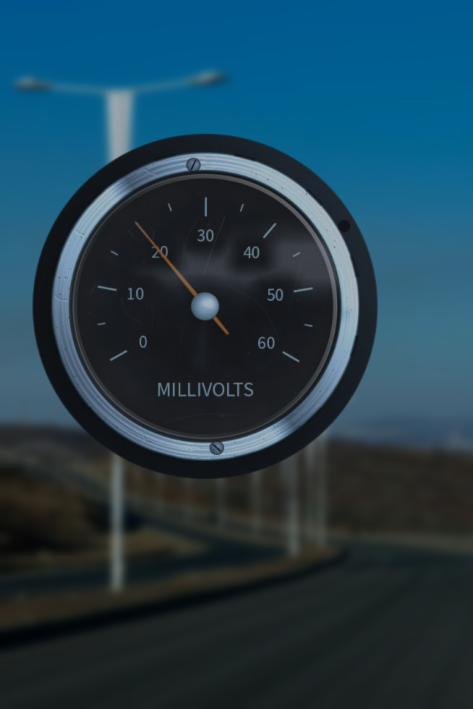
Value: 20 mV
